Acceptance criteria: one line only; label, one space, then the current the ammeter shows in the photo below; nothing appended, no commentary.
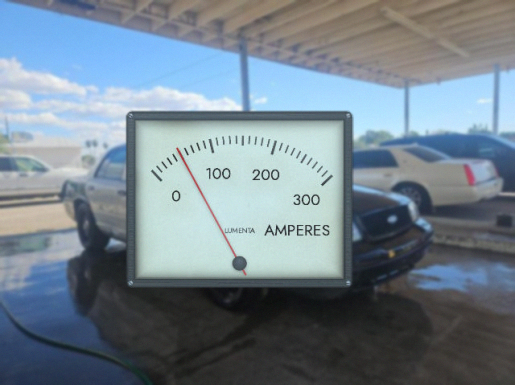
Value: 50 A
